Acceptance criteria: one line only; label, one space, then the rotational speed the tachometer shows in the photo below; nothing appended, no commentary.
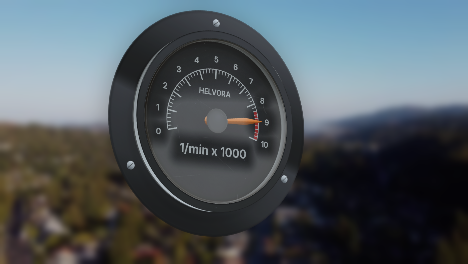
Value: 9000 rpm
